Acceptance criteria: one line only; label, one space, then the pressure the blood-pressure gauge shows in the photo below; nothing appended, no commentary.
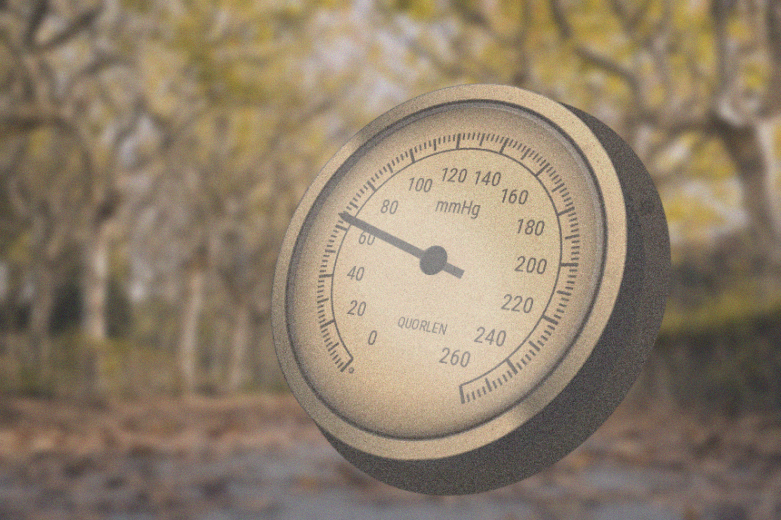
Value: 64 mmHg
